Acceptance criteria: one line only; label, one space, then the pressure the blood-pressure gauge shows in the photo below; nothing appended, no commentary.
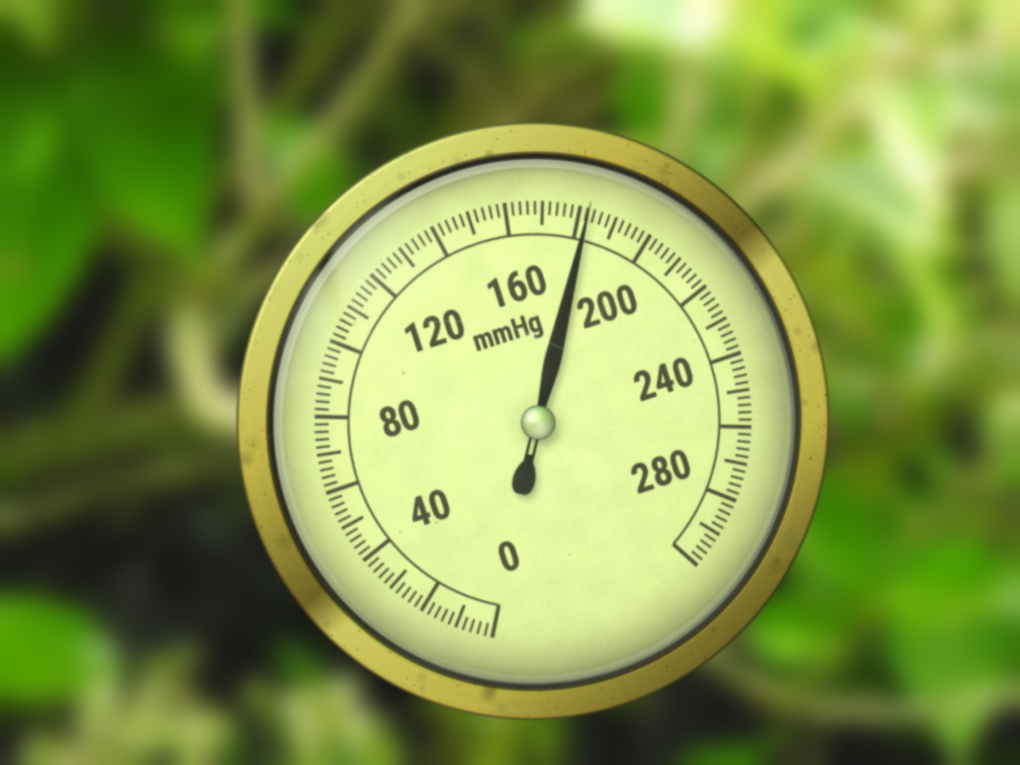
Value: 182 mmHg
